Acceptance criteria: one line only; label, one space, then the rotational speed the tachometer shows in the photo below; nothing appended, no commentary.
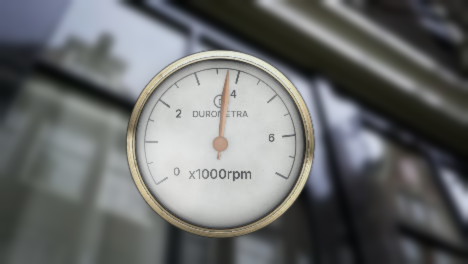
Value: 3750 rpm
